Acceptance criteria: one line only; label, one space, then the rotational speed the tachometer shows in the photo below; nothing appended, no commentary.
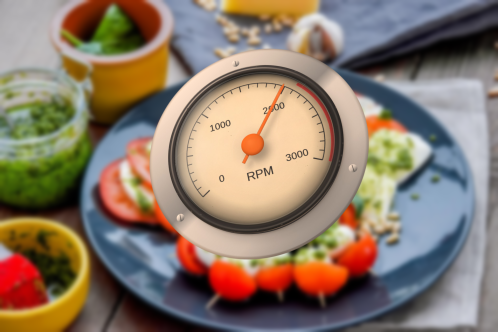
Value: 2000 rpm
